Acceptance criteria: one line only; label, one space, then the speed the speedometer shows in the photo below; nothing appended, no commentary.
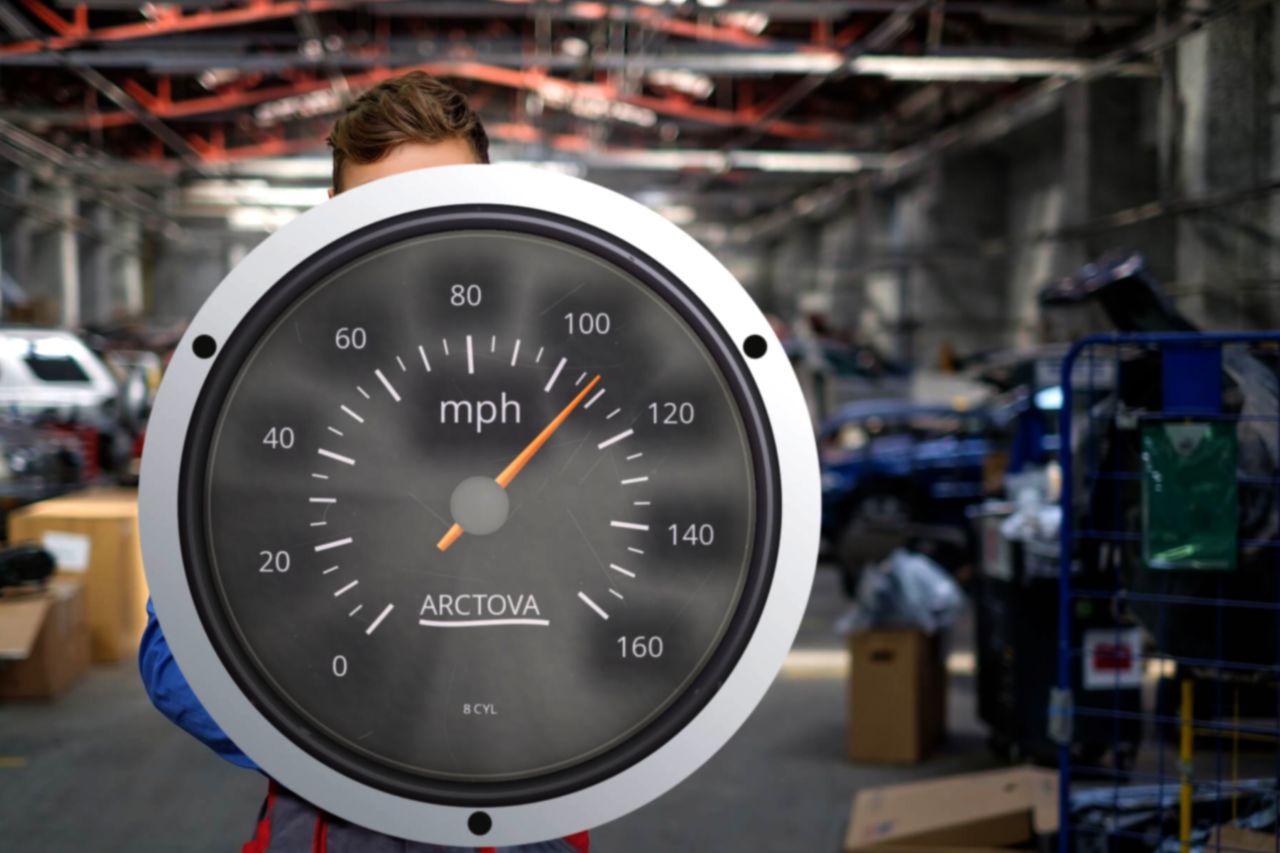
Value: 107.5 mph
